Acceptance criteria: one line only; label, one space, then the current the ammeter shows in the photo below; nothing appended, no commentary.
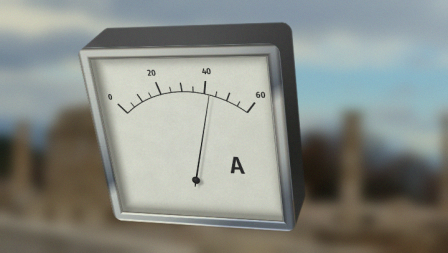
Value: 42.5 A
